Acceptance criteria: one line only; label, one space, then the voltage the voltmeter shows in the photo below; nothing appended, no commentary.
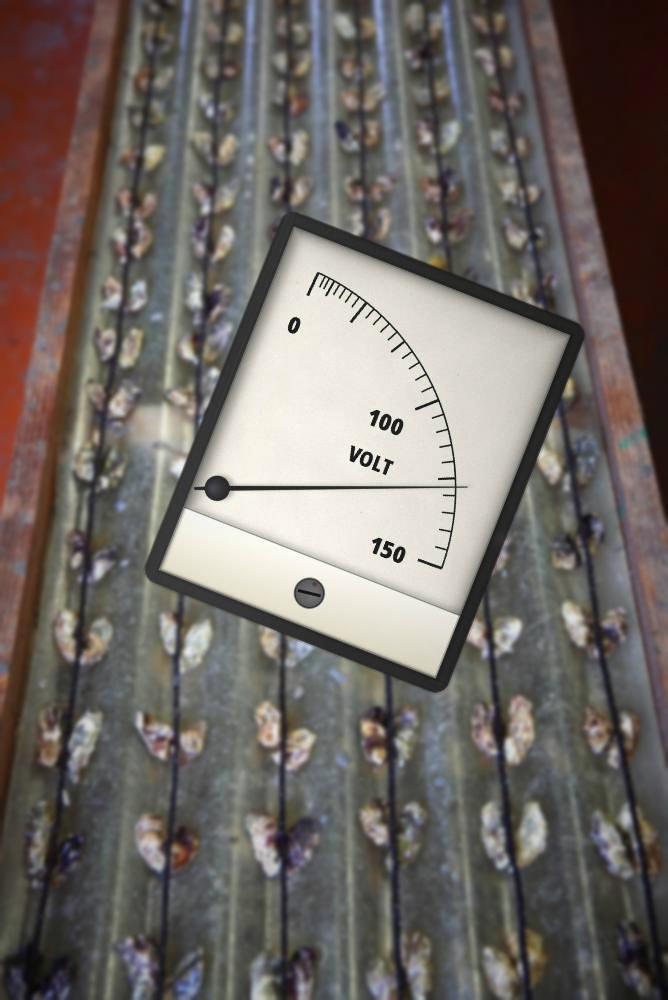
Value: 127.5 V
